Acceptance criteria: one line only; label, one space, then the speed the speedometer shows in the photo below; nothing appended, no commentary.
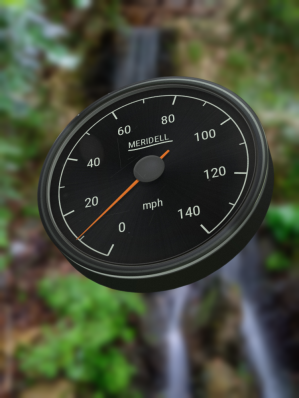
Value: 10 mph
